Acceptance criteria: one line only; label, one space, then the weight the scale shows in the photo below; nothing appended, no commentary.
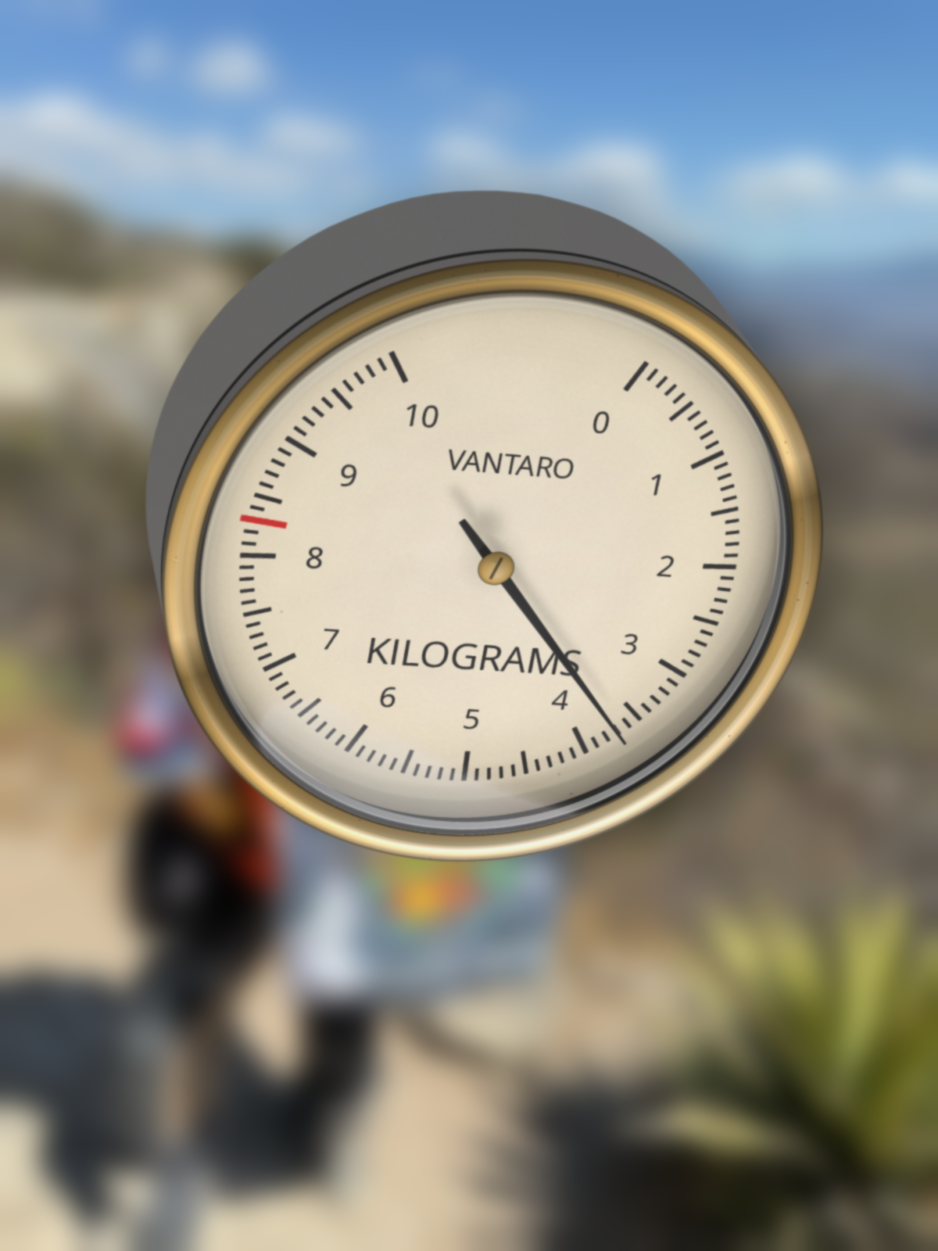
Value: 3.7 kg
